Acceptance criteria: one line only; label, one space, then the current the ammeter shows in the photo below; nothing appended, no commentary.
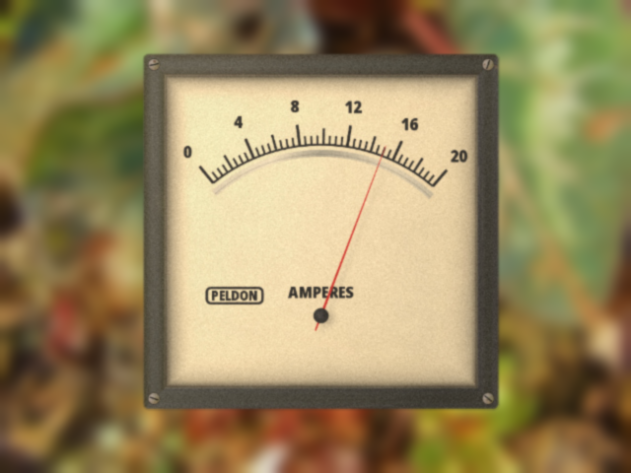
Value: 15 A
